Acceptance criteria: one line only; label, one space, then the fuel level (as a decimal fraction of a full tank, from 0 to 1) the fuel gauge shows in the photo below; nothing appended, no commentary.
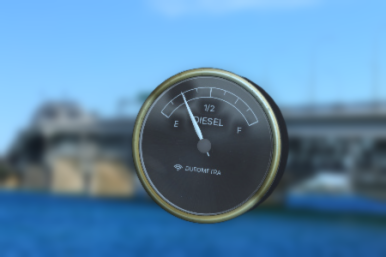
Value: 0.25
